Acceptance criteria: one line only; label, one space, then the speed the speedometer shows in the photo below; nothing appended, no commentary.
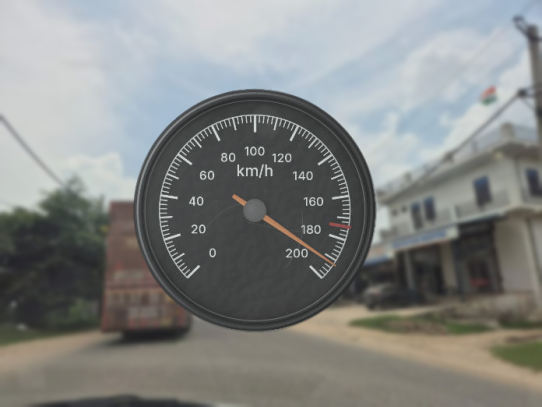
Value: 192 km/h
